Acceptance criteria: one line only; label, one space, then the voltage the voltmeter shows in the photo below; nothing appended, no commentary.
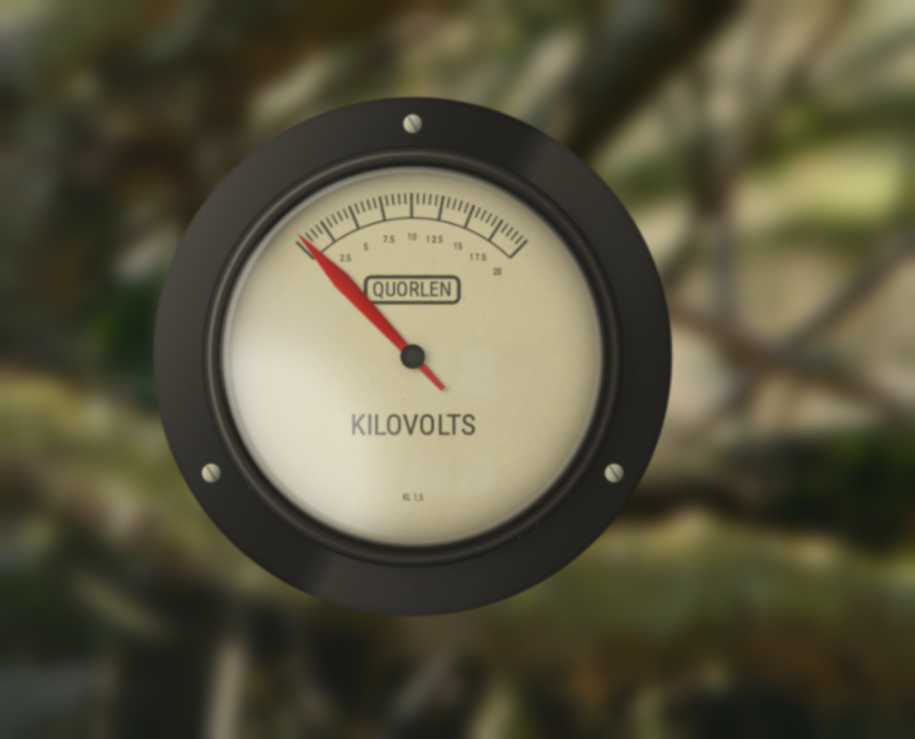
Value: 0.5 kV
